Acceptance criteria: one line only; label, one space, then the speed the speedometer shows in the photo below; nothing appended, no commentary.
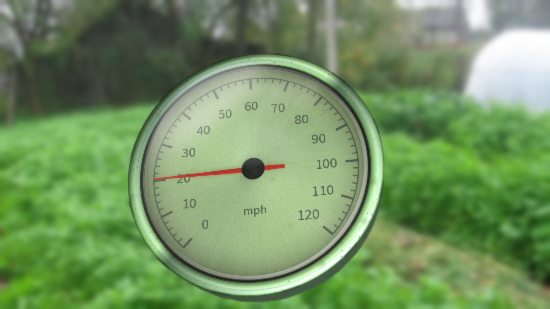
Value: 20 mph
